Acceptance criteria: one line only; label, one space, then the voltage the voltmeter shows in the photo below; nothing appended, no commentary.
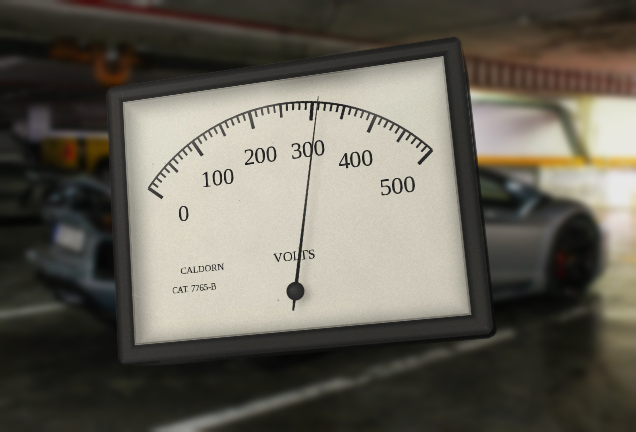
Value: 310 V
